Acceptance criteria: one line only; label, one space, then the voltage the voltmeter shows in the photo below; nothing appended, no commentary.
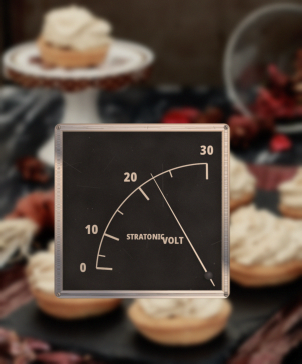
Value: 22.5 V
